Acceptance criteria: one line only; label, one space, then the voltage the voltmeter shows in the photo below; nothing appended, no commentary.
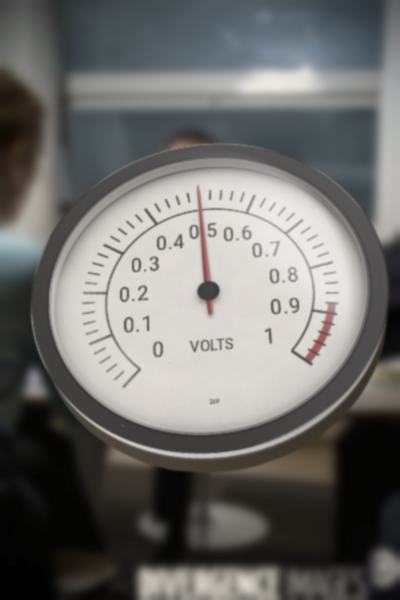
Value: 0.5 V
